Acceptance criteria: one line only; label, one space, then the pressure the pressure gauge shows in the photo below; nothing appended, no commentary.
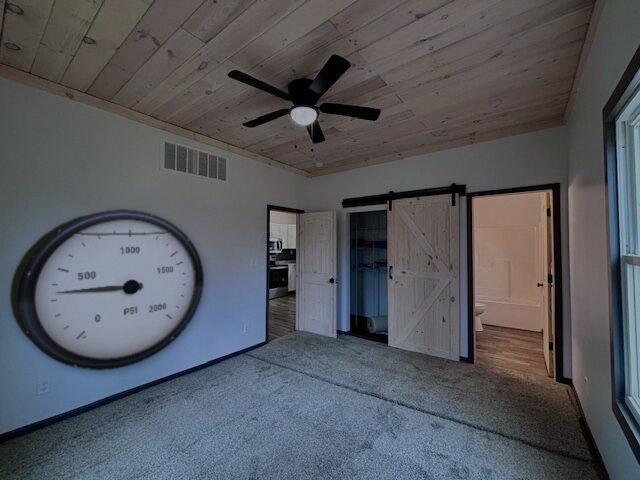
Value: 350 psi
